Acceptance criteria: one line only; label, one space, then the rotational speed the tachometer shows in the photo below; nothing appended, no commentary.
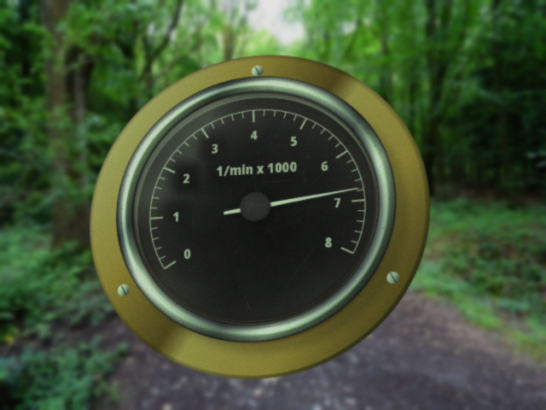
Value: 6800 rpm
